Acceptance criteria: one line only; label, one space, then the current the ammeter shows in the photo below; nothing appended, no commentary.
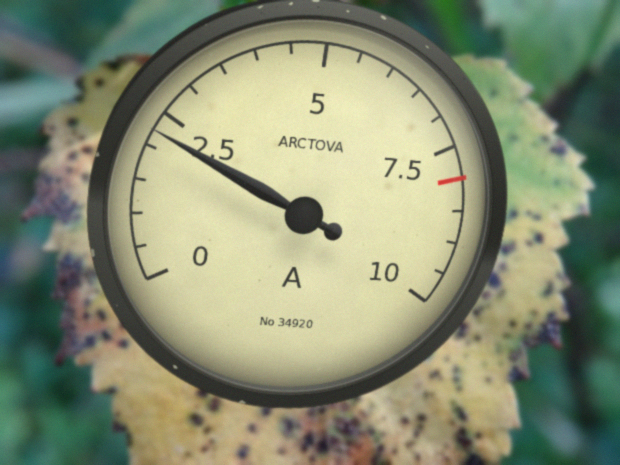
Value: 2.25 A
